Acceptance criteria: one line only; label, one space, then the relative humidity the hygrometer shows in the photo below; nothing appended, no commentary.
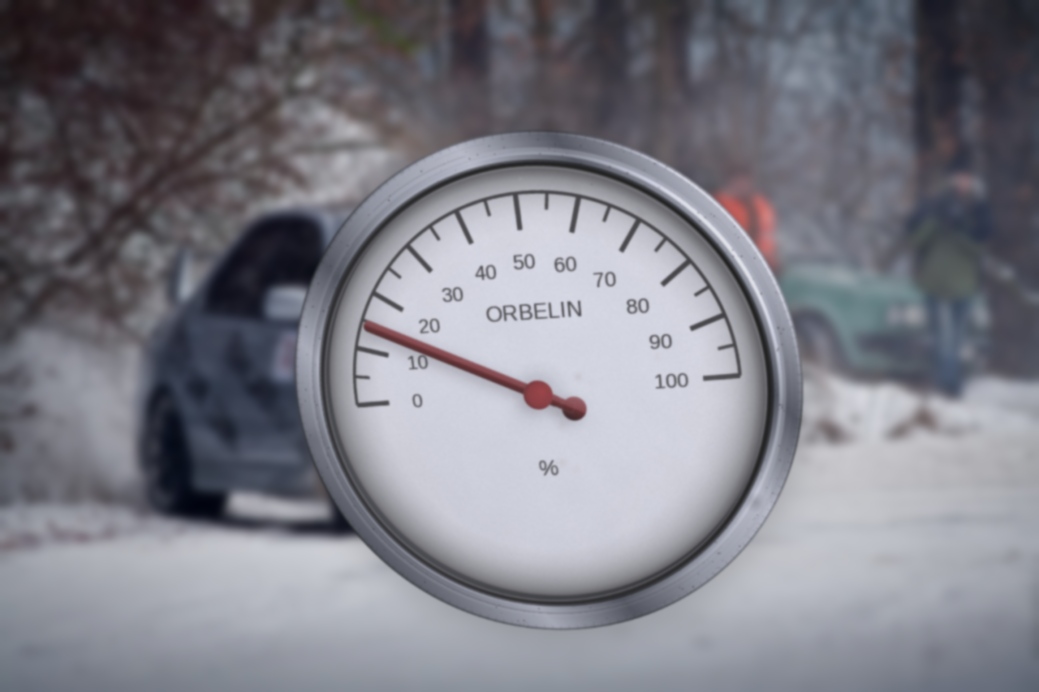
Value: 15 %
